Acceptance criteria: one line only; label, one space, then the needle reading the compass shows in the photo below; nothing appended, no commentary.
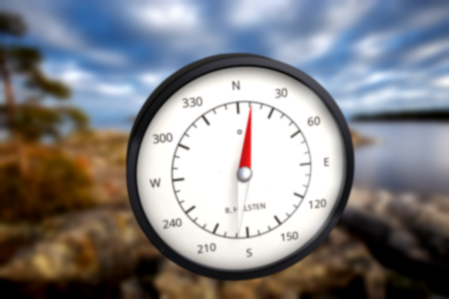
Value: 10 °
